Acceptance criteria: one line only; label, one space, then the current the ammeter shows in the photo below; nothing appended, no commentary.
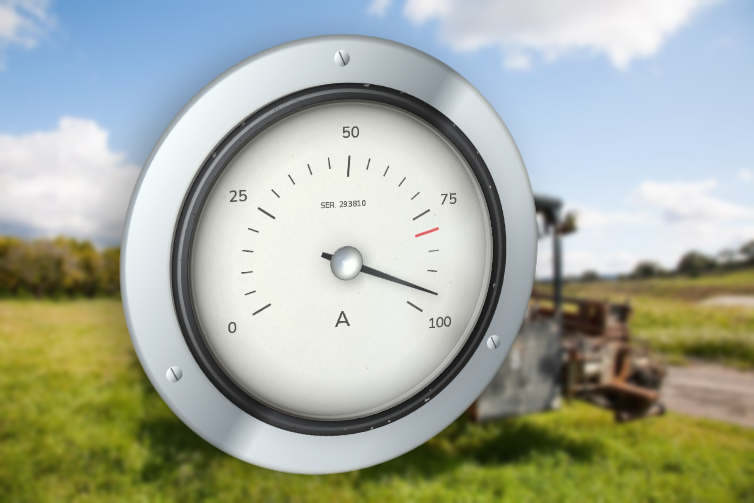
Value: 95 A
